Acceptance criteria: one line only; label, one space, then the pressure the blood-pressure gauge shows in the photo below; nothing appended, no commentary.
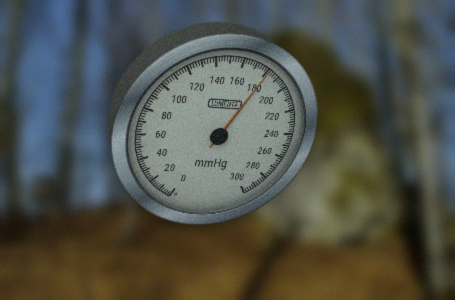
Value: 180 mmHg
